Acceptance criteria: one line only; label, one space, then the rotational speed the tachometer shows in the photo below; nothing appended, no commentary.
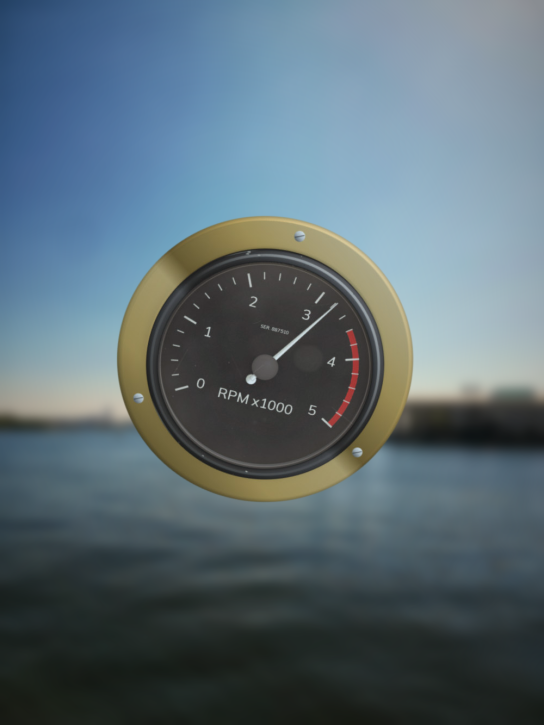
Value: 3200 rpm
